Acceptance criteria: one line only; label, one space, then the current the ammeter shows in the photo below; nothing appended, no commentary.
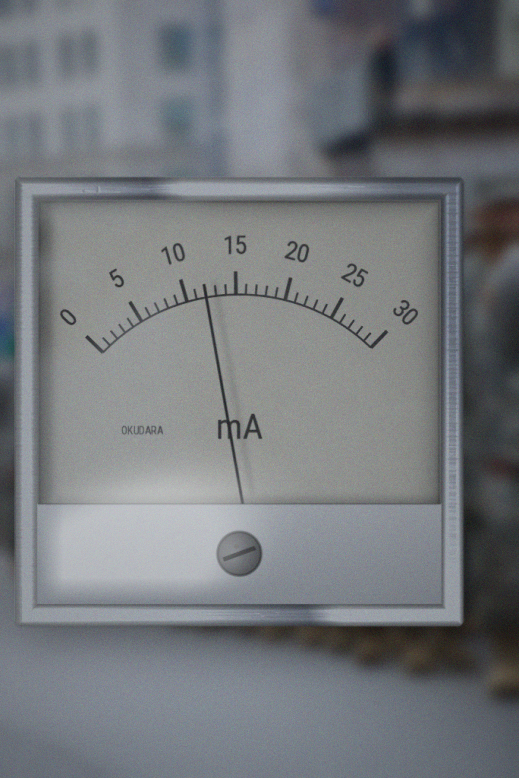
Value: 12 mA
